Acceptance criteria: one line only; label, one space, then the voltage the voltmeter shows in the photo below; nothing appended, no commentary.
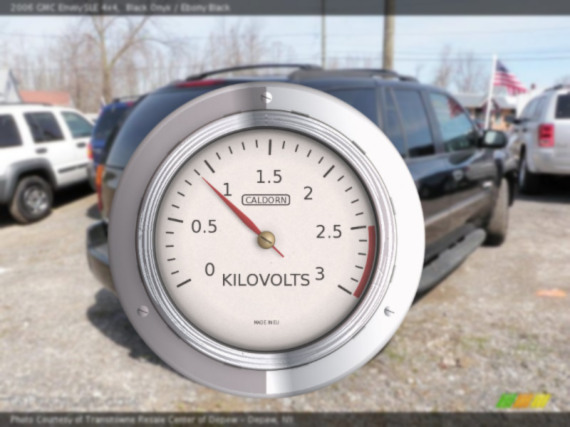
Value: 0.9 kV
